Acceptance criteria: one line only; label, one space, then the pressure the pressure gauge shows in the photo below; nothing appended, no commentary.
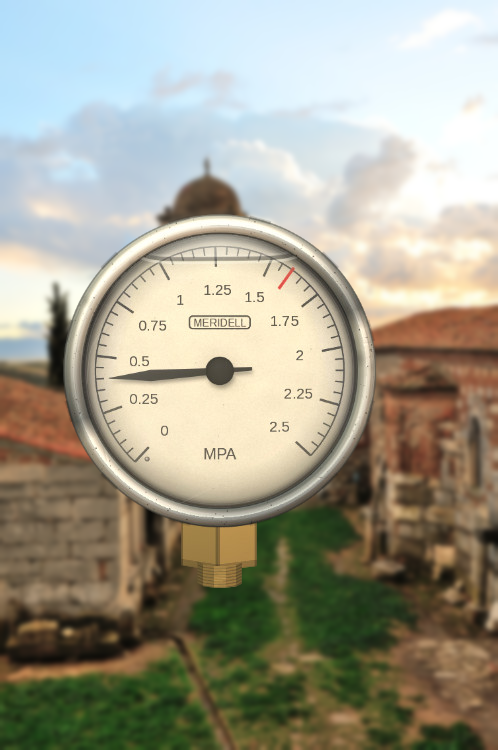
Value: 0.4 MPa
